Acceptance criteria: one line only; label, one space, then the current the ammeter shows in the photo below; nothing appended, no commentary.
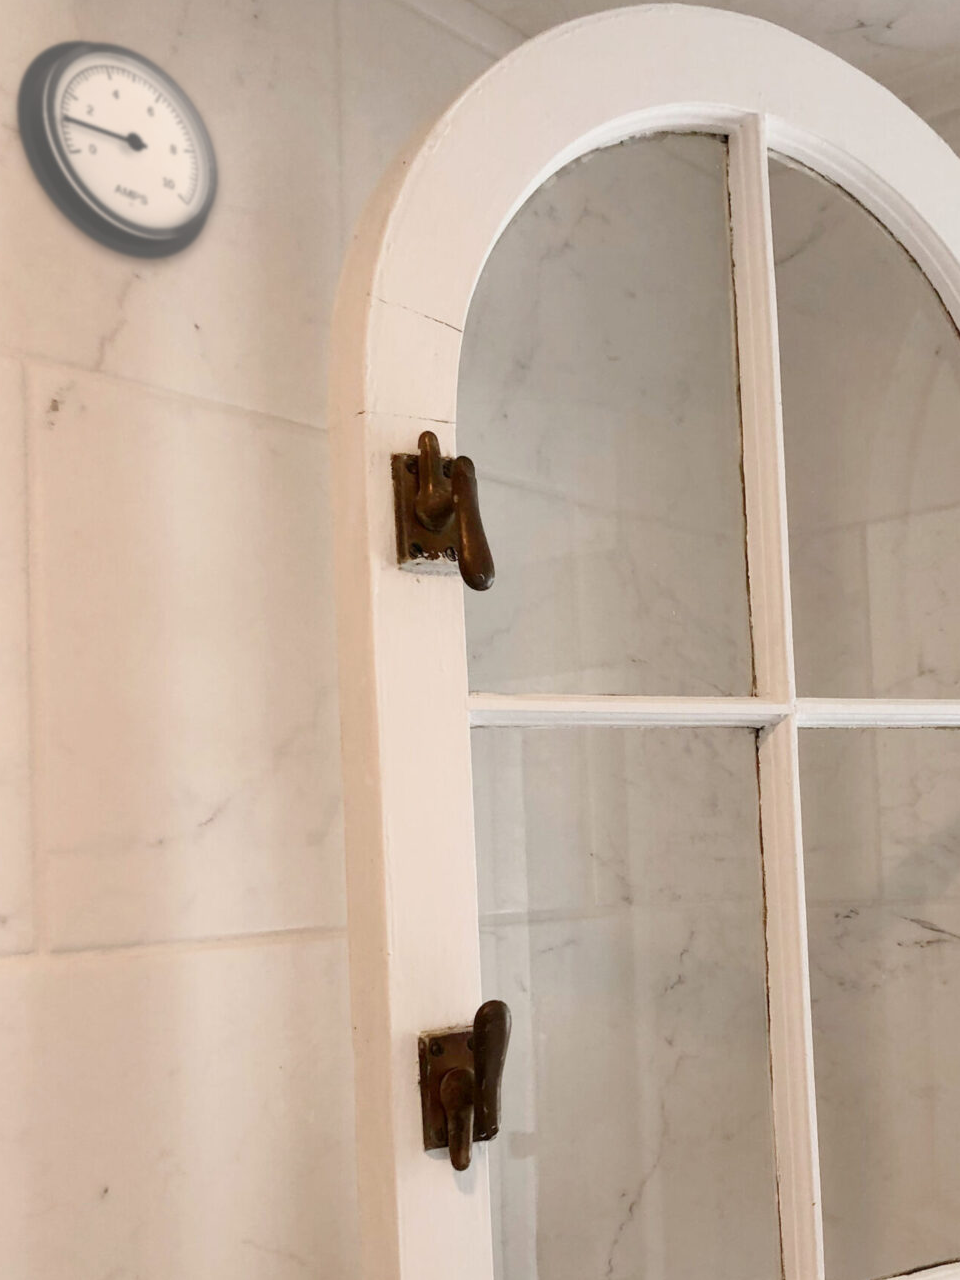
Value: 1 A
